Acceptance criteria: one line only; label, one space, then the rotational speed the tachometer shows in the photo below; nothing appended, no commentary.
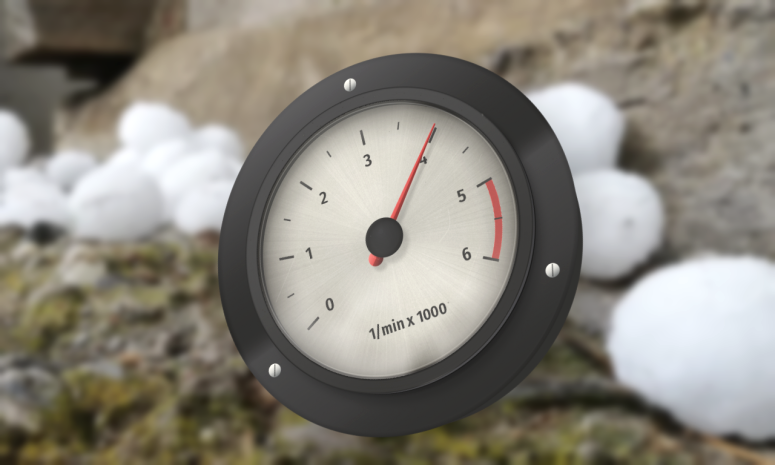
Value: 4000 rpm
